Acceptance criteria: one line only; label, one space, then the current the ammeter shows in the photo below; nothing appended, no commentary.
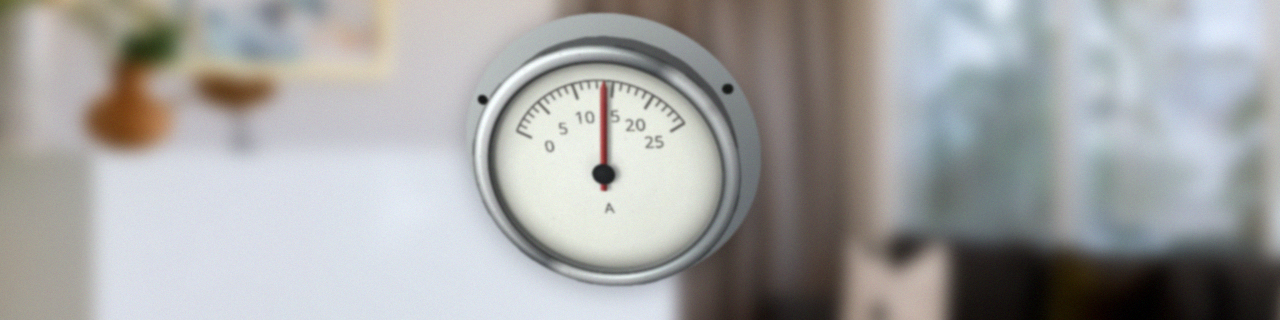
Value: 14 A
